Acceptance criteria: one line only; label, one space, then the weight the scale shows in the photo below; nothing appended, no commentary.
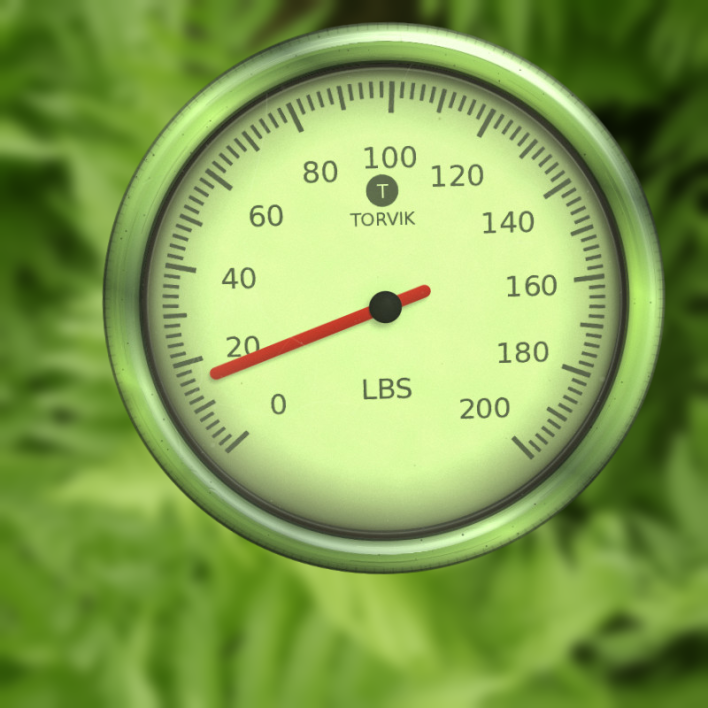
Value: 16 lb
